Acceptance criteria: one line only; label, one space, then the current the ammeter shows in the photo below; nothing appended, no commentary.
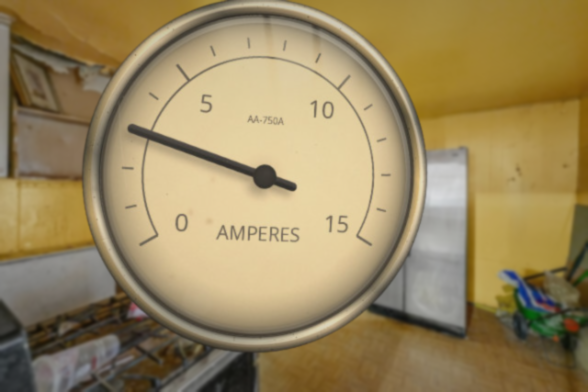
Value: 3 A
